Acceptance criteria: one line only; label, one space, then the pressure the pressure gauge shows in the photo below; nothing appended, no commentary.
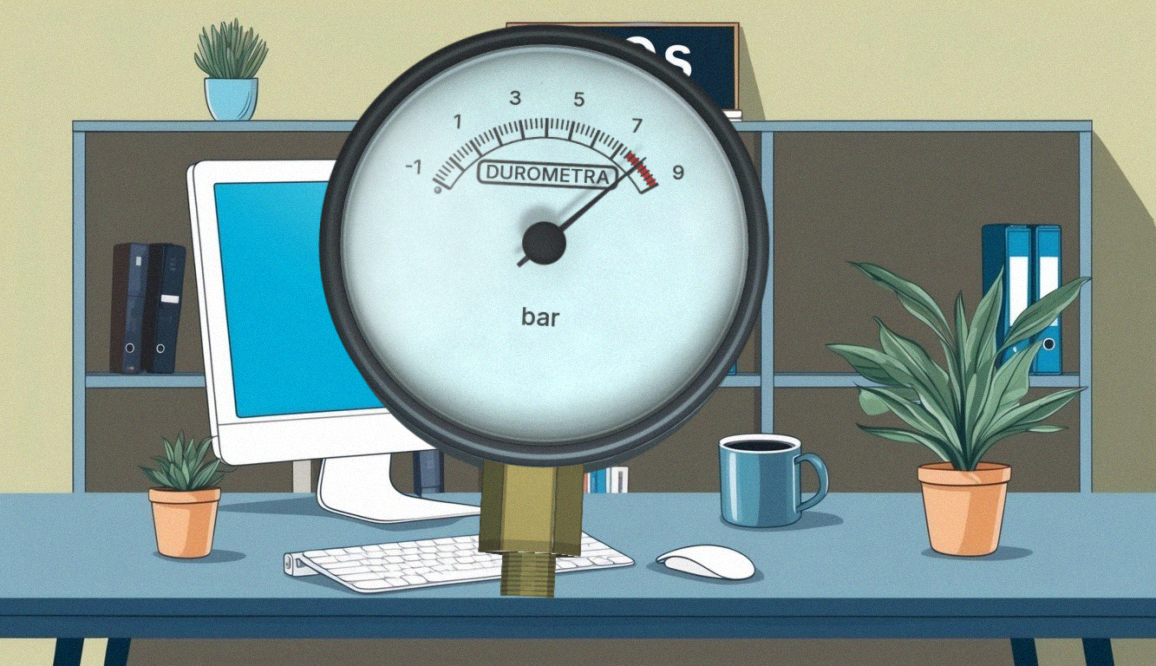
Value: 8 bar
